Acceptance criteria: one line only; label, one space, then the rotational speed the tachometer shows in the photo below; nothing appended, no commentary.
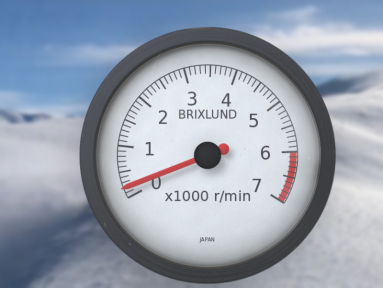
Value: 200 rpm
